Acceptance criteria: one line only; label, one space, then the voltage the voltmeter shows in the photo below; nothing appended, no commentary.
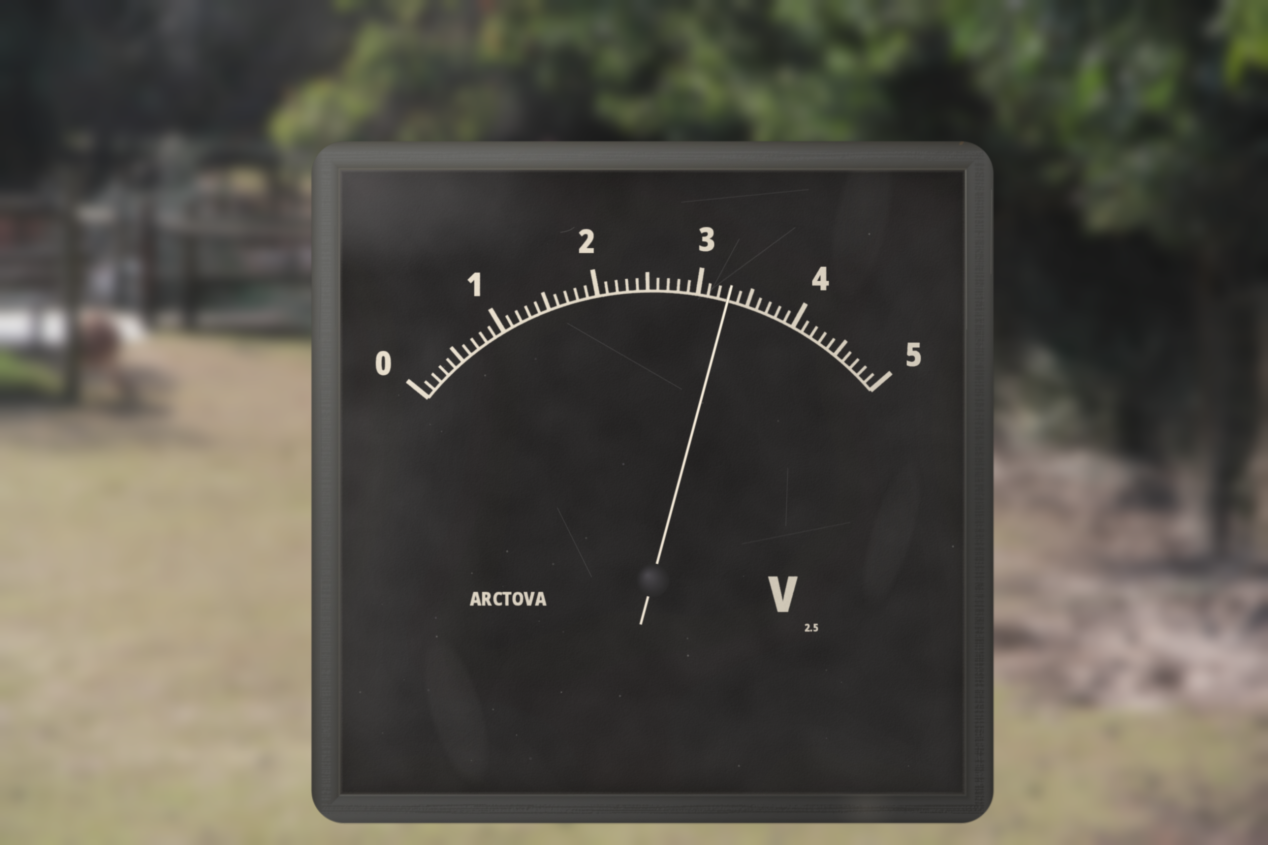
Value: 3.3 V
